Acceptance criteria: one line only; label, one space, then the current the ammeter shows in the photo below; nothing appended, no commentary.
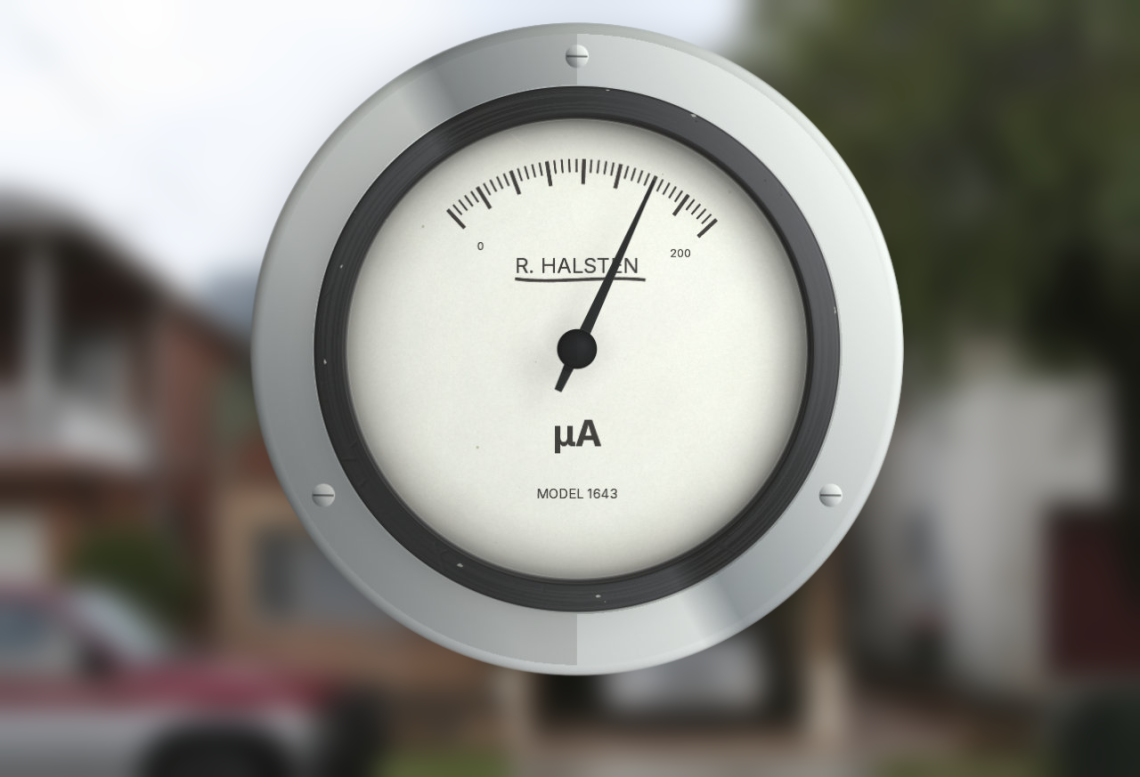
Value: 150 µA
